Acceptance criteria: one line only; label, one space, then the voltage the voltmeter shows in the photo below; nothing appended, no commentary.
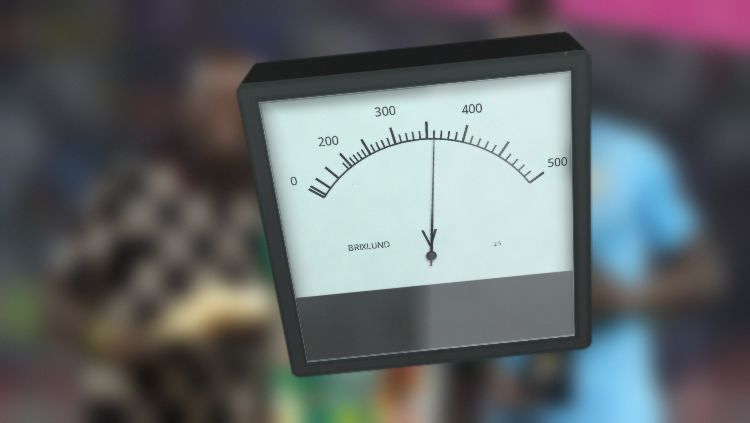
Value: 360 V
